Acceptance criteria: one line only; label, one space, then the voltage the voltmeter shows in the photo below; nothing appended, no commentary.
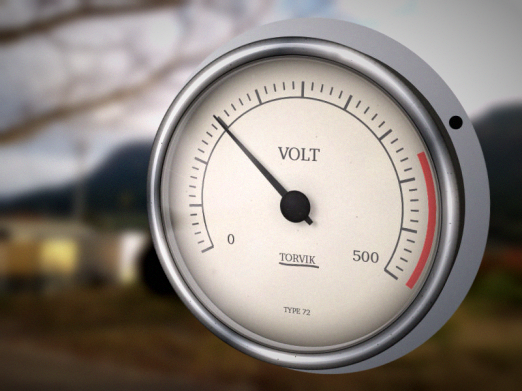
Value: 150 V
